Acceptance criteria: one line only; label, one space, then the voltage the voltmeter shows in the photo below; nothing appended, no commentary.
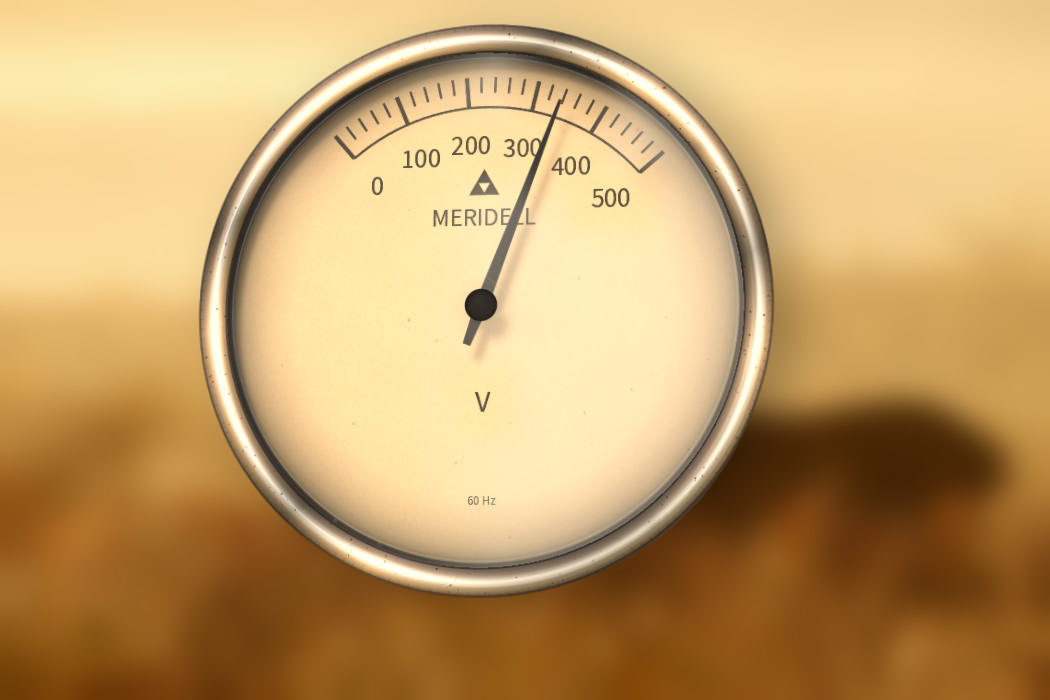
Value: 340 V
